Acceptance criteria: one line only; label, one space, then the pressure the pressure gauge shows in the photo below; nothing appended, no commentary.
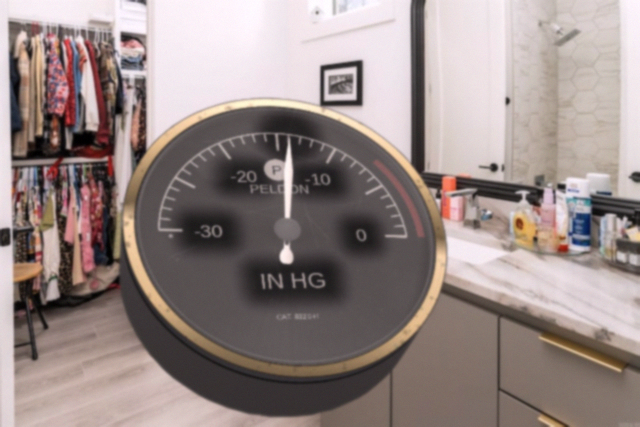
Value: -14 inHg
